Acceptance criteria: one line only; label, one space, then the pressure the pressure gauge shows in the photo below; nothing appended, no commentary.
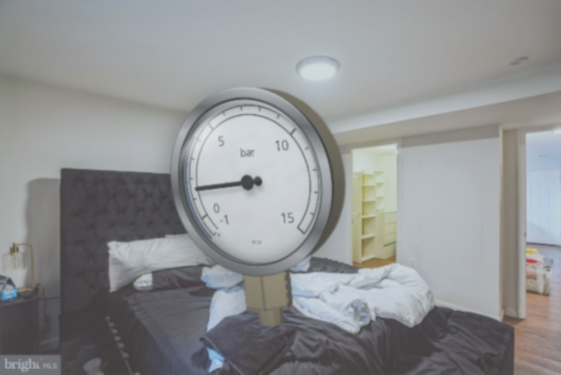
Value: 1.5 bar
